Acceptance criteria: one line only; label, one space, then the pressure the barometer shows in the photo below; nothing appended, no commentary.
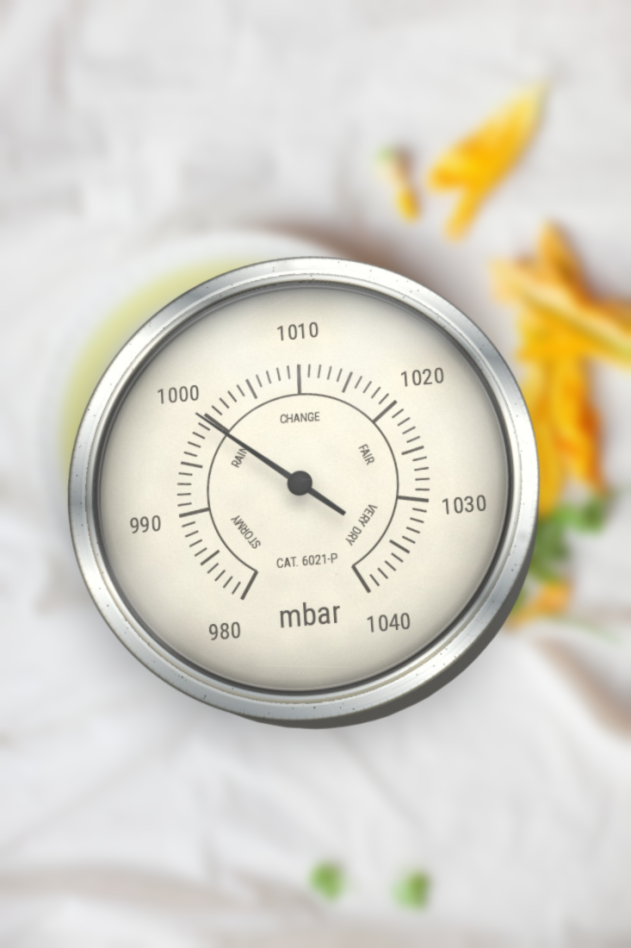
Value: 999.5 mbar
